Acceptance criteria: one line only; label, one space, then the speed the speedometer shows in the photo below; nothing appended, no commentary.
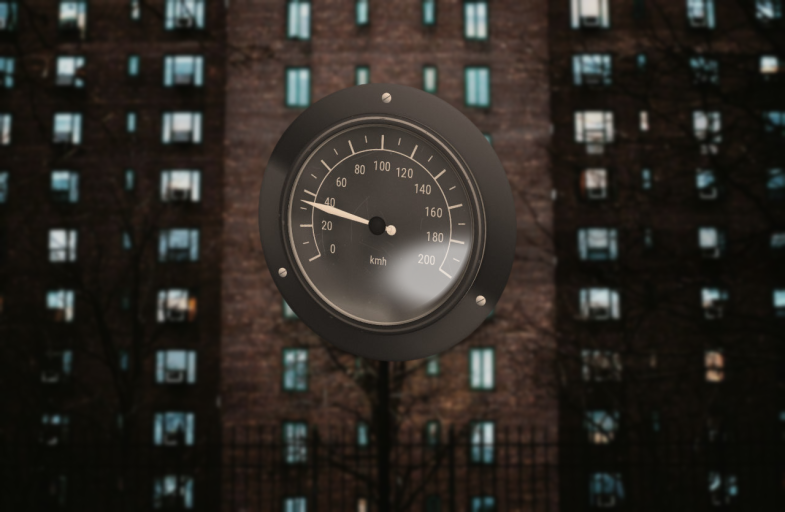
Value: 35 km/h
